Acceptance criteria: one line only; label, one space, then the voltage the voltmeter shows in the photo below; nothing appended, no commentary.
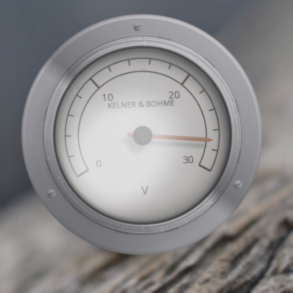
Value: 27 V
